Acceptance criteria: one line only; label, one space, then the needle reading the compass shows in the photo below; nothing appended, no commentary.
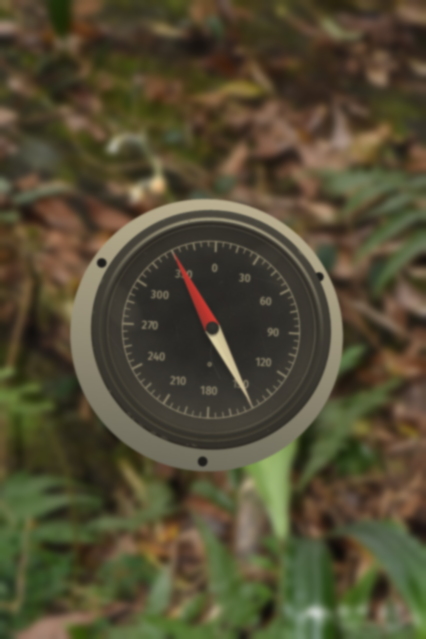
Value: 330 °
